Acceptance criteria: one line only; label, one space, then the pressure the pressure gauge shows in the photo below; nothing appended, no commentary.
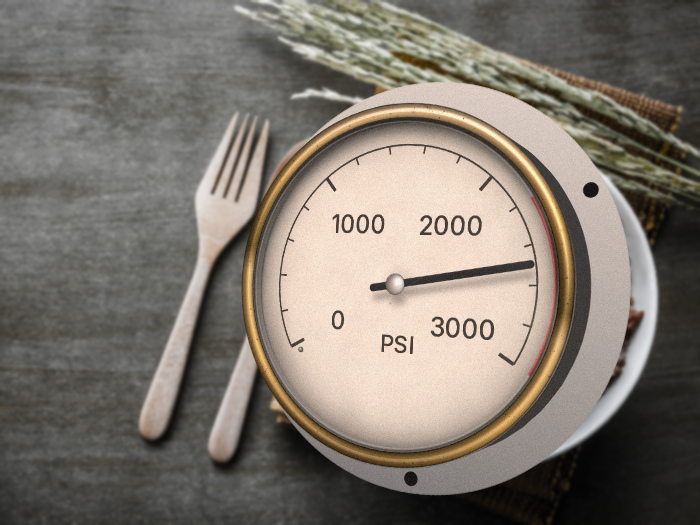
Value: 2500 psi
